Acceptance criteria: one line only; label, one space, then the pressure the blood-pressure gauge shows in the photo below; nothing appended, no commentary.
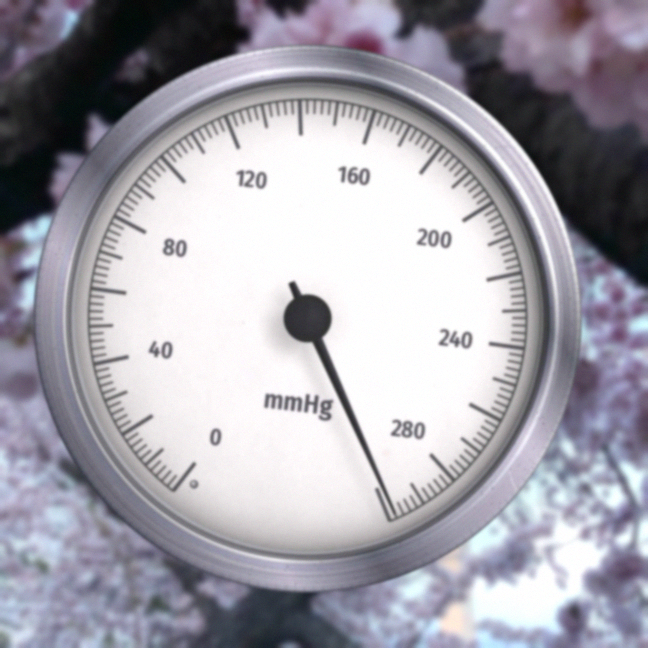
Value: 298 mmHg
